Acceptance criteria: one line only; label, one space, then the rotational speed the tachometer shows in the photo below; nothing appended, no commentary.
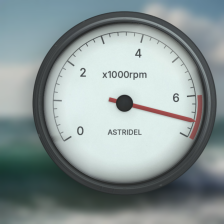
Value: 6600 rpm
